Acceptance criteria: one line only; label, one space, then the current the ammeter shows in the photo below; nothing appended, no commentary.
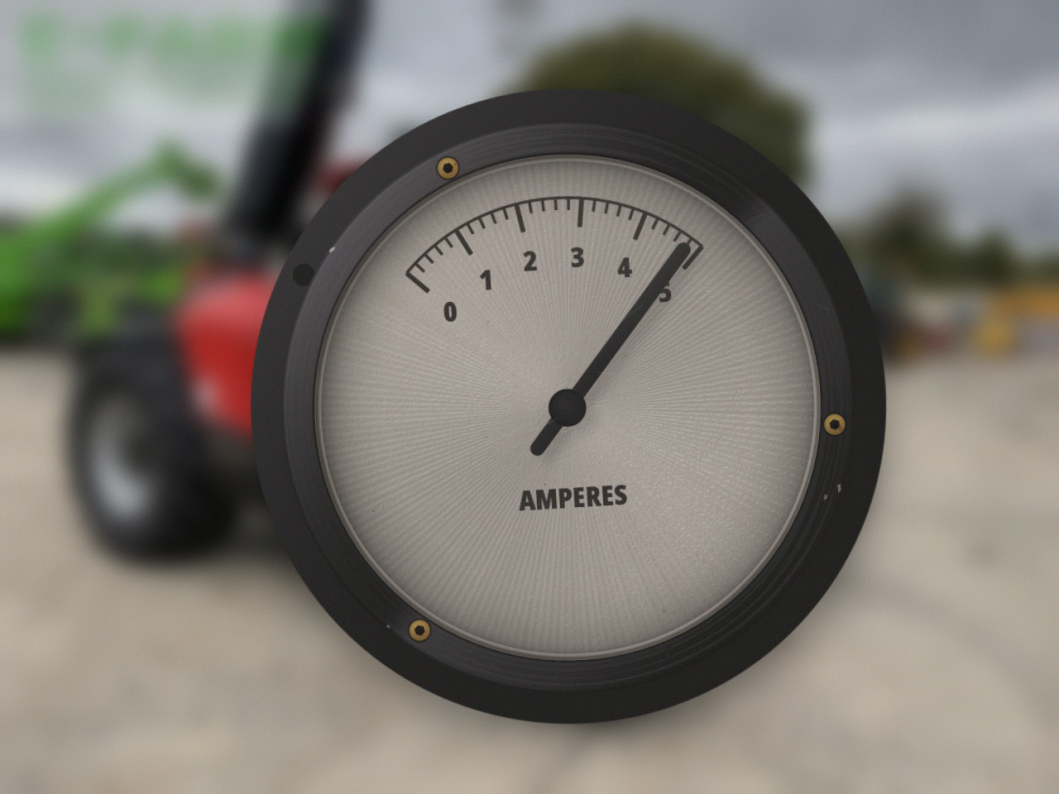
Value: 4.8 A
